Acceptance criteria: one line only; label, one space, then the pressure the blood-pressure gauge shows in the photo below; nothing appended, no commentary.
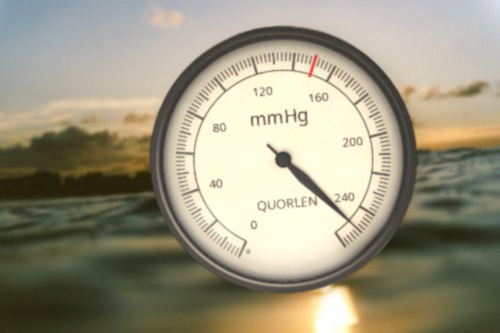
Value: 250 mmHg
